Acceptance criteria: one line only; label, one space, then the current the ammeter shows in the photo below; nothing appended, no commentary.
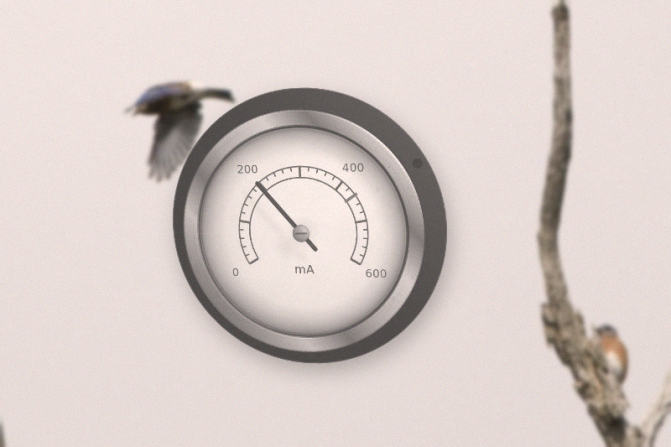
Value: 200 mA
